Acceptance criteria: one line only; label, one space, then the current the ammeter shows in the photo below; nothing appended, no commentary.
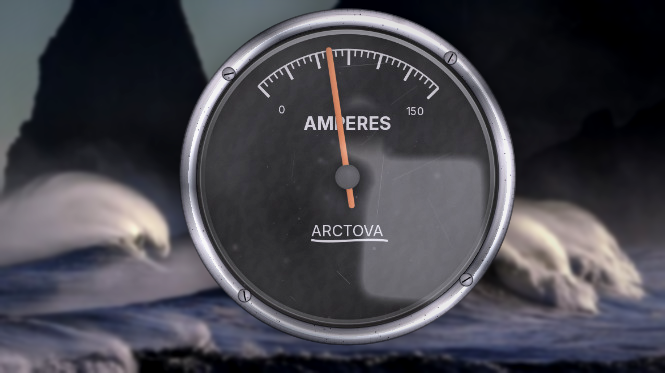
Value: 60 A
